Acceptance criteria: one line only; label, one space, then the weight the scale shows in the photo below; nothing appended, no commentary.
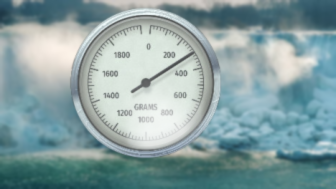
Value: 300 g
